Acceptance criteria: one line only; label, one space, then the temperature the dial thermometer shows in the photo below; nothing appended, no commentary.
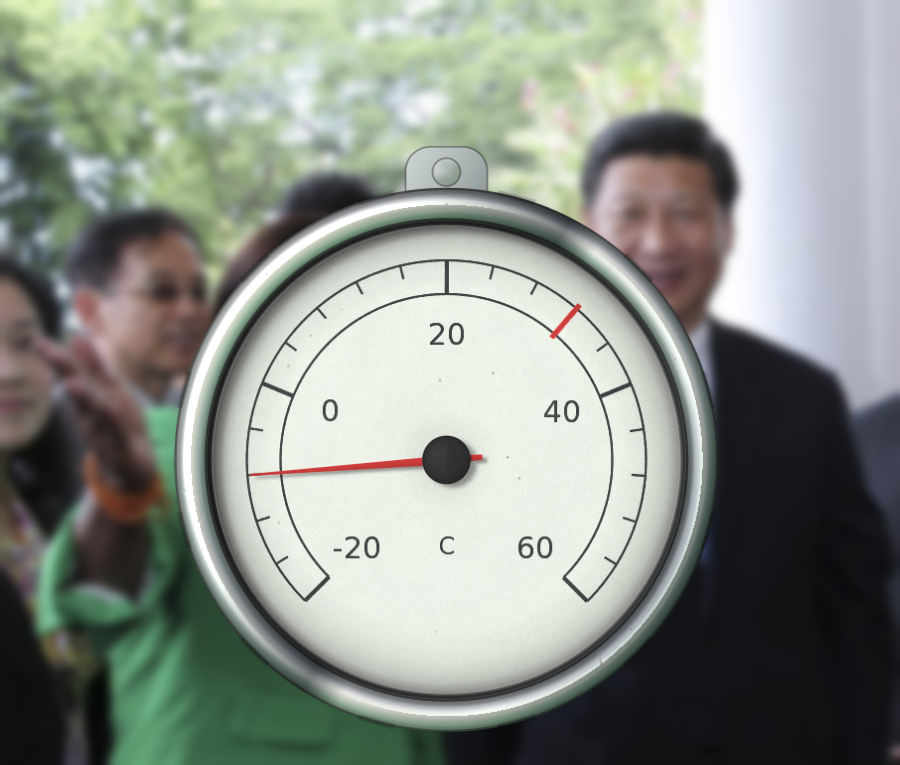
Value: -8 °C
